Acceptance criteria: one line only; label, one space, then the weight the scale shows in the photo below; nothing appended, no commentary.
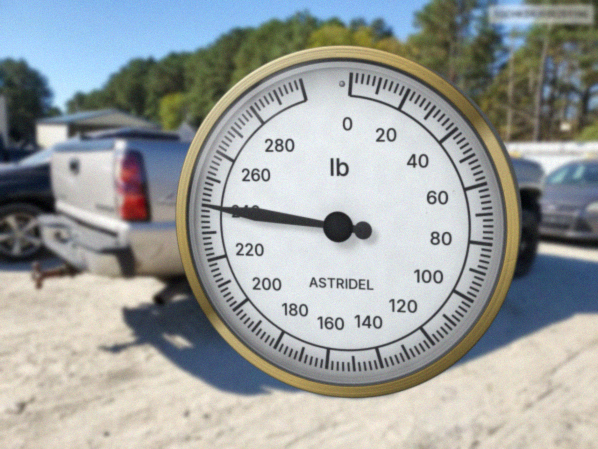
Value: 240 lb
